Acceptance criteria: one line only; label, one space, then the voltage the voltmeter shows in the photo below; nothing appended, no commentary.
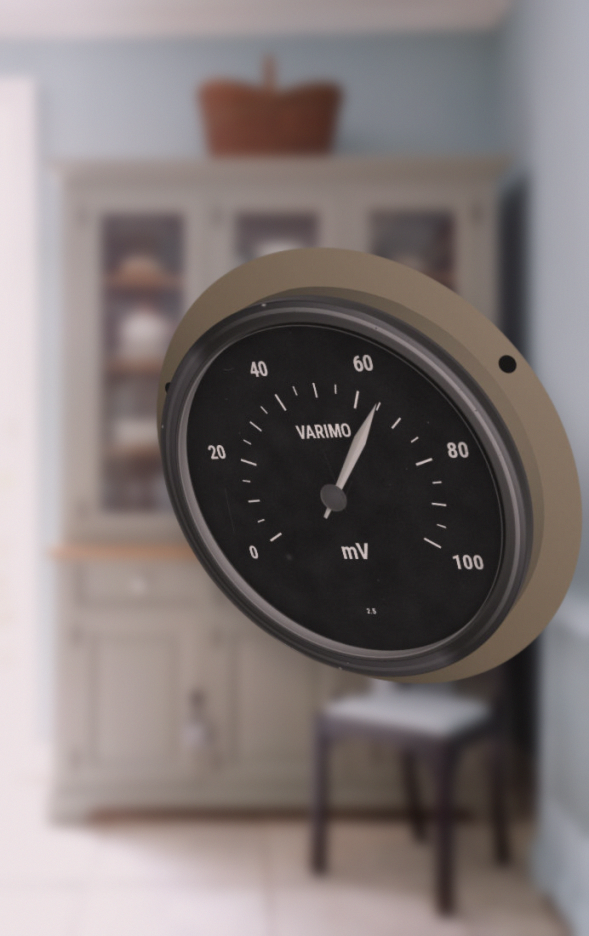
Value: 65 mV
